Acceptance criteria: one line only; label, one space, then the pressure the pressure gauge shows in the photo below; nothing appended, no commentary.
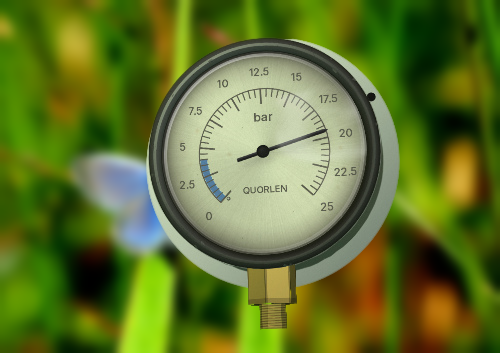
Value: 19.5 bar
